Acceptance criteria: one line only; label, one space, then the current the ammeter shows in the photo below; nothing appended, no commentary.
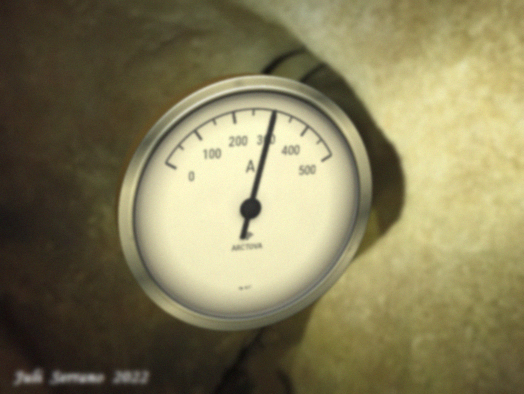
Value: 300 A
